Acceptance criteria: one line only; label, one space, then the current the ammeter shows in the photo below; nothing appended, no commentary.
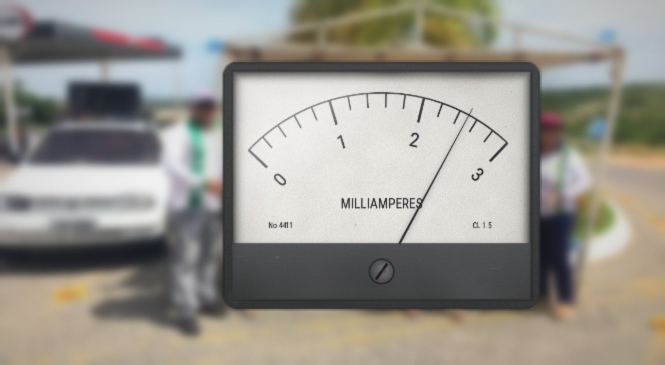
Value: 2.5 mA
